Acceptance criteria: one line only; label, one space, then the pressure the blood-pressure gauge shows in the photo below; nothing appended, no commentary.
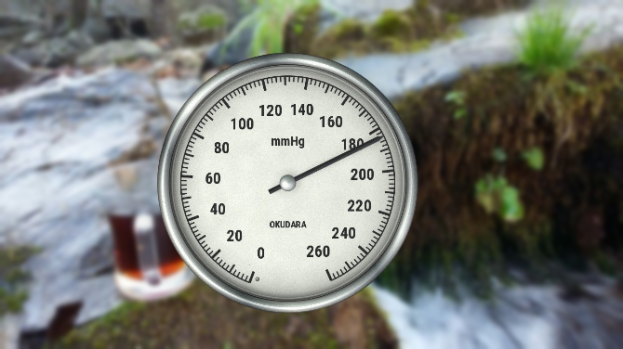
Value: 184 mmHg
